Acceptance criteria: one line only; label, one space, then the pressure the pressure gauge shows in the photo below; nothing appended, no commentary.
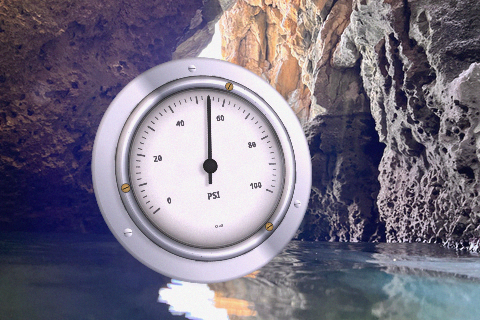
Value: 54 psi
